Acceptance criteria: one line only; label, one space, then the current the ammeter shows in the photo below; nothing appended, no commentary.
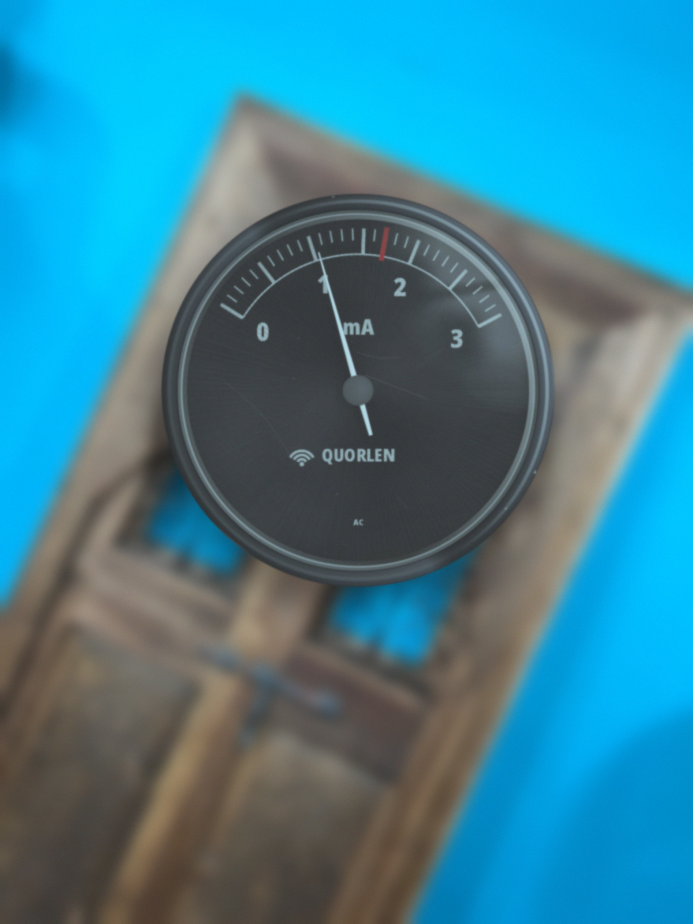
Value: 1.05 mA
